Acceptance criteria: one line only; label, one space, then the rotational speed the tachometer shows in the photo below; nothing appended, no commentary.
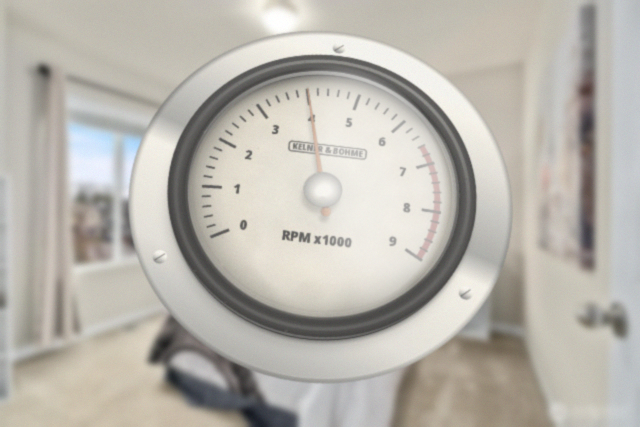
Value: 4000 rpm
